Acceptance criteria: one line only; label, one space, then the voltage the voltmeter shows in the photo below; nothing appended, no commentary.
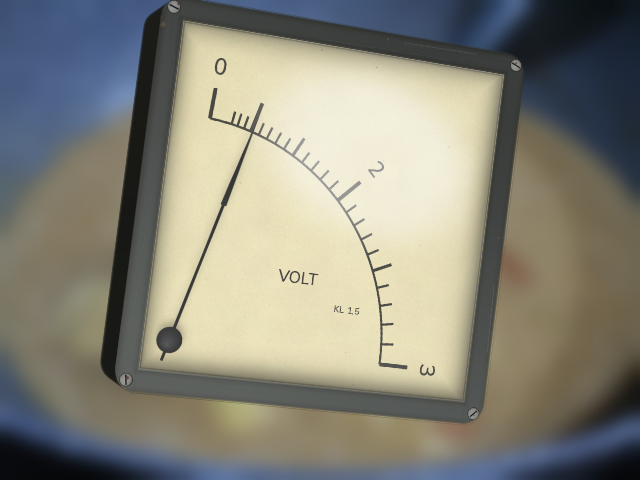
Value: 1 V
